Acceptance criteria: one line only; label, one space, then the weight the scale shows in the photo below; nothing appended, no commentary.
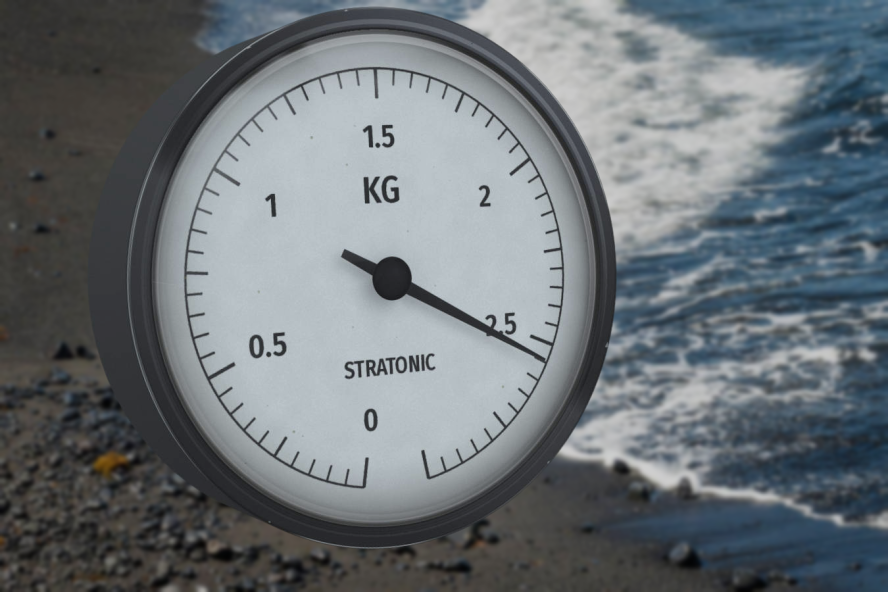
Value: 2.55 kg
